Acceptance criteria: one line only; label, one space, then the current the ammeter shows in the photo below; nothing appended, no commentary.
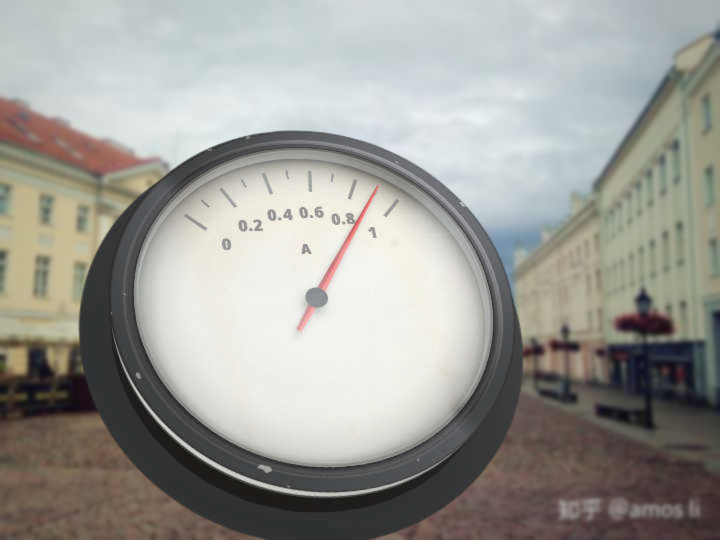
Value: 0.9 A
